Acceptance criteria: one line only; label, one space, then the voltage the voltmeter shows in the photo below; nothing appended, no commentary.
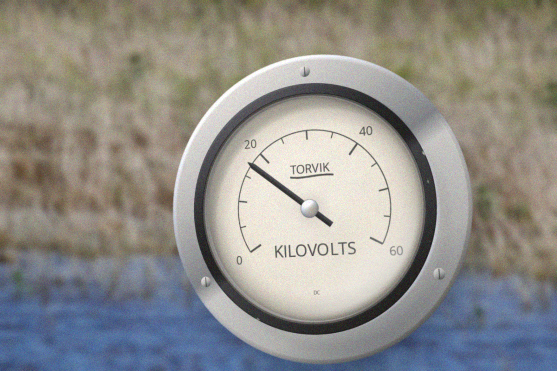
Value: 17.5 kV
